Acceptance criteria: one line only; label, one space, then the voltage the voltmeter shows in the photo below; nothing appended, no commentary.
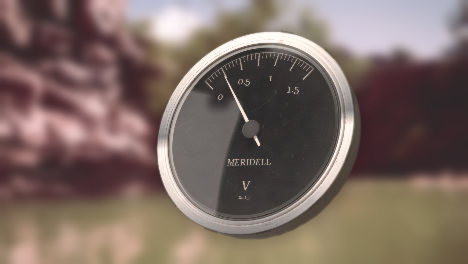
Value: 0.25 V
